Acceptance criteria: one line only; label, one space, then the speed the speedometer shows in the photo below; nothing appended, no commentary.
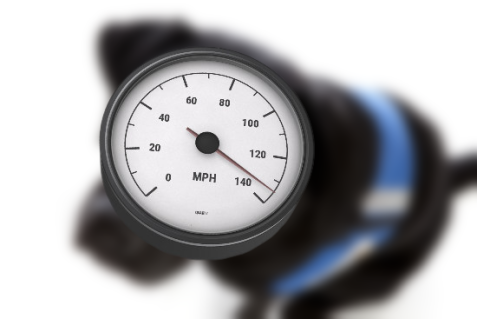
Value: 135 mph
